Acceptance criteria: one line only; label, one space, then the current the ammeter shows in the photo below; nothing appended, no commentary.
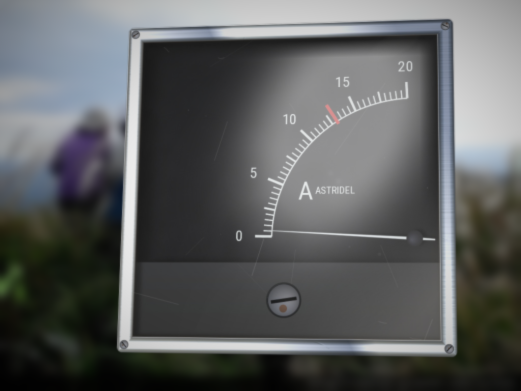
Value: 0.5 A
